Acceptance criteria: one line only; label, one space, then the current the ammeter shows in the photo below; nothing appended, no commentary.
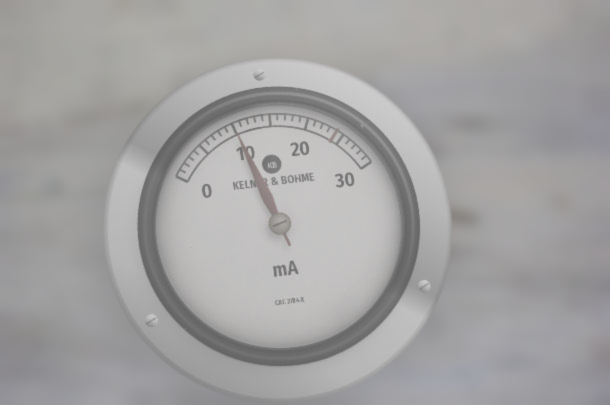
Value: 10 mA
